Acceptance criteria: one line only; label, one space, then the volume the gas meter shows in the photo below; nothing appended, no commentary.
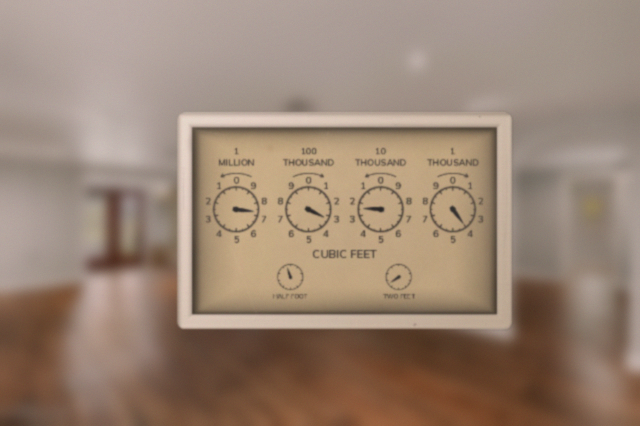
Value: 732400 ft³
